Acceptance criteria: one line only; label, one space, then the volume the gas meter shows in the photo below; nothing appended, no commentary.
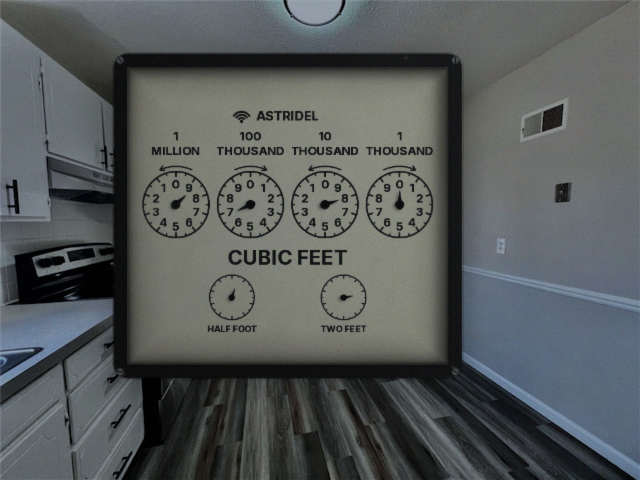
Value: 868000 ft³
